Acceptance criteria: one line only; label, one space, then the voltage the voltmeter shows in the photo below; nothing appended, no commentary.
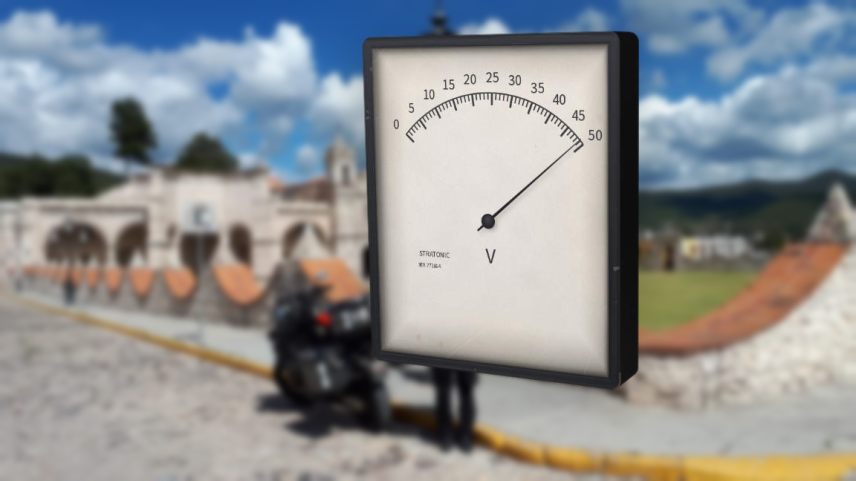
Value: 49 V
